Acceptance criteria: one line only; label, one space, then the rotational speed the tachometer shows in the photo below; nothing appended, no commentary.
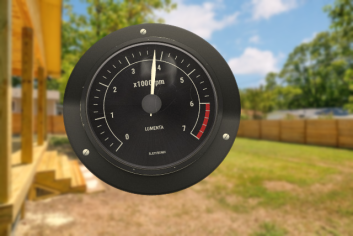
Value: 3800 rpm
